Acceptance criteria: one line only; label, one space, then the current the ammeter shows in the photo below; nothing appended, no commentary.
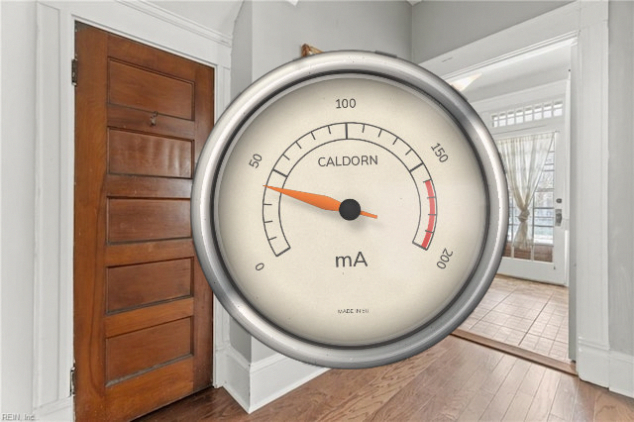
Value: 40 mA
